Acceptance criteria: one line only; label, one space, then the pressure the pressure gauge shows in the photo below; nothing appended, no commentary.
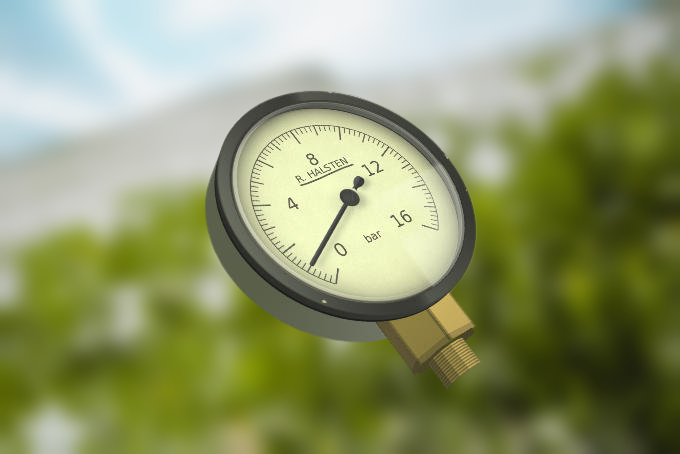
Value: 1 bar
